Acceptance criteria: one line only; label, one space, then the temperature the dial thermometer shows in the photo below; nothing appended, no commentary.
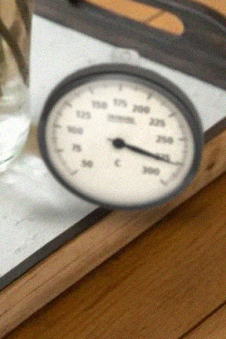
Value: 275 °C
